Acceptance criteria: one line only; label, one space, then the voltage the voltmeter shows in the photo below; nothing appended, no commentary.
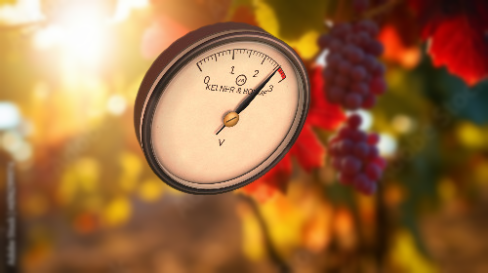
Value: 2.5 V
